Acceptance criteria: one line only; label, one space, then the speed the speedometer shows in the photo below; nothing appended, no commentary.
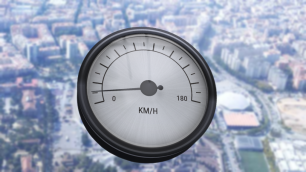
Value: 10 km/h
